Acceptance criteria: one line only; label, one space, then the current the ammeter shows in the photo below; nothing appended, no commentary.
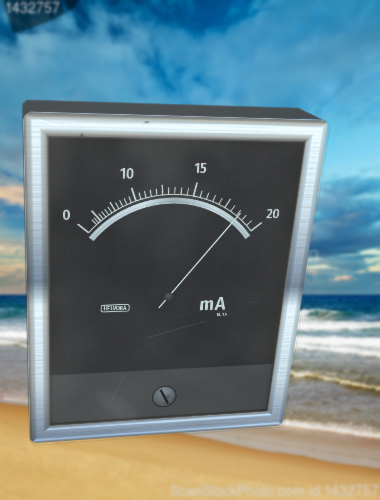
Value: 18.5 mA
